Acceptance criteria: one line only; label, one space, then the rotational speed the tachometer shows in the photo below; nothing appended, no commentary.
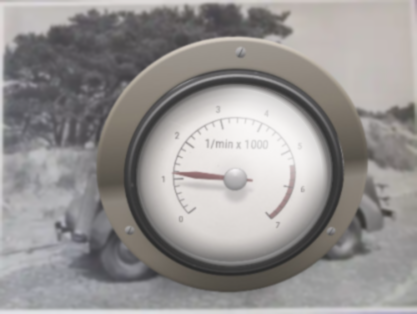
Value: 1200 rpm
